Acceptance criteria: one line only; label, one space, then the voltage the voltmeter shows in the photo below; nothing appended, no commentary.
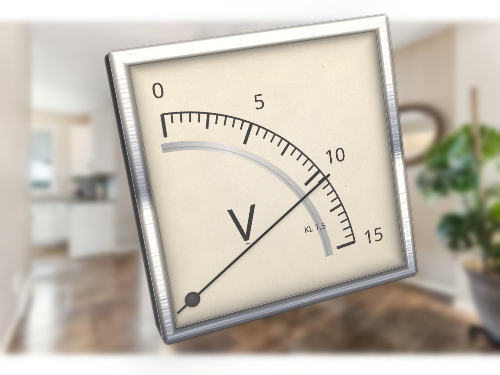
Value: 10.5 V
